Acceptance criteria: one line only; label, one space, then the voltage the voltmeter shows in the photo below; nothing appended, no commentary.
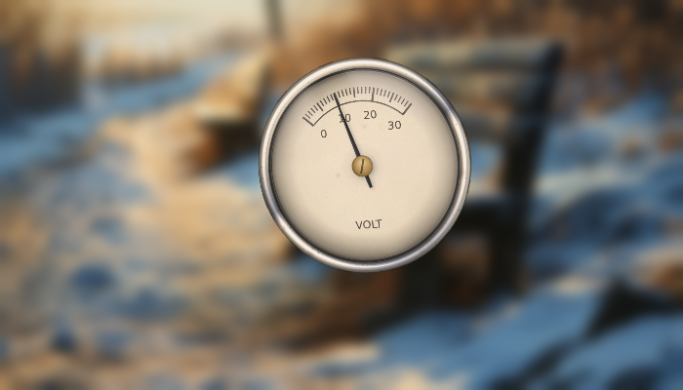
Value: 10 V
